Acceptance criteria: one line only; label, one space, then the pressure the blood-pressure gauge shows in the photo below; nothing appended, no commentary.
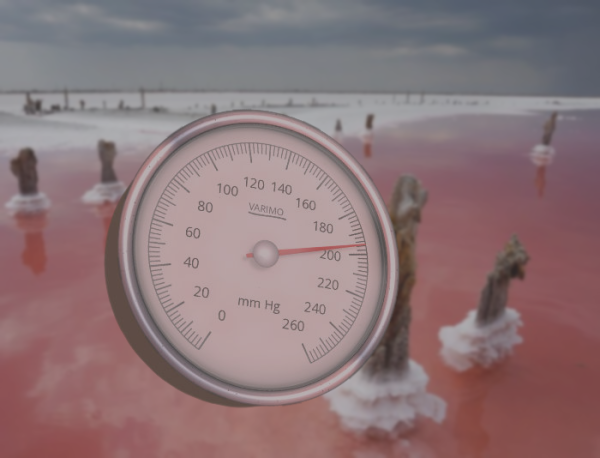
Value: 196 mmHg
